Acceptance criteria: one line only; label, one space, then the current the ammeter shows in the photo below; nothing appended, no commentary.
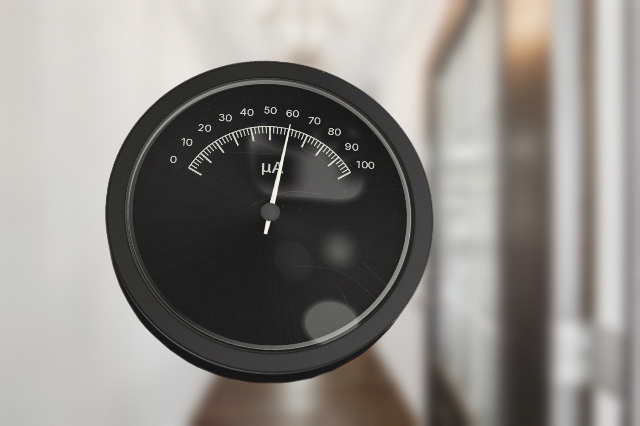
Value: 60 µA
